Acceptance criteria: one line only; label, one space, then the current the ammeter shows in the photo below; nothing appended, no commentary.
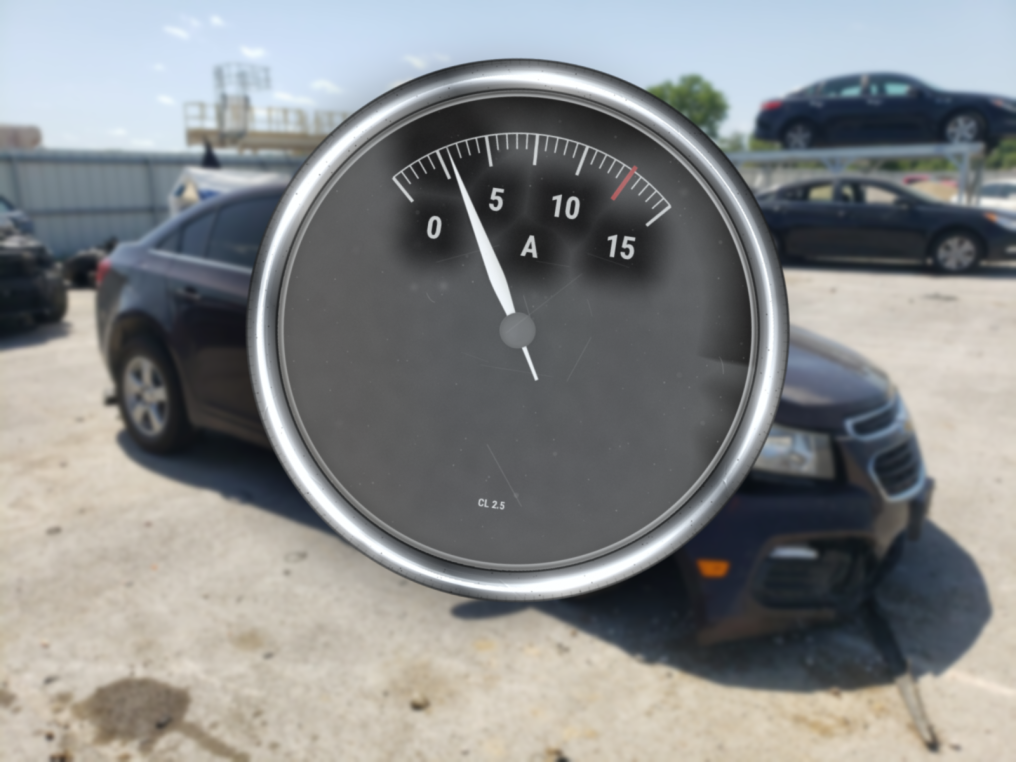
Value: 3 A
